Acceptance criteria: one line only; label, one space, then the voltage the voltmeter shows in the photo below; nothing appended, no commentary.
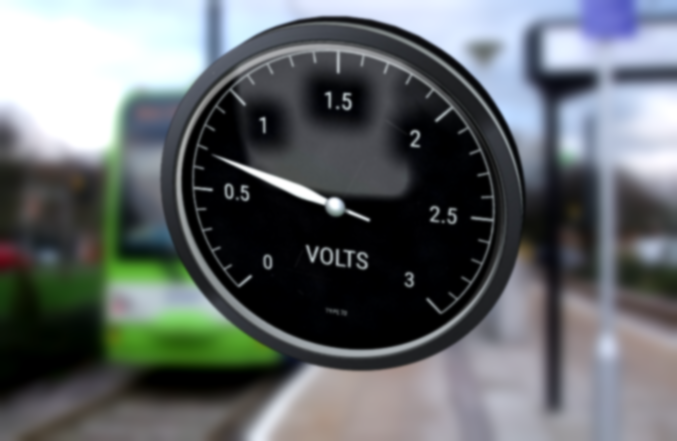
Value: 0.7 V
